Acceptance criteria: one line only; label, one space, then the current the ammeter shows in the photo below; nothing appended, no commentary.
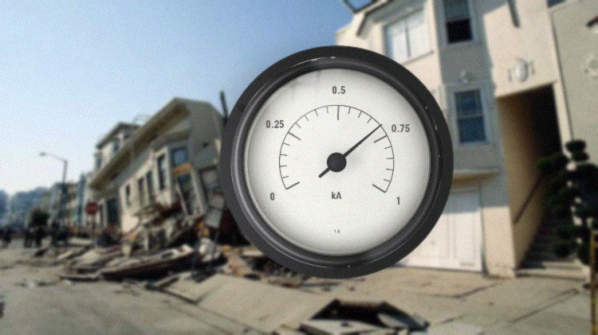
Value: 0.7 kA
